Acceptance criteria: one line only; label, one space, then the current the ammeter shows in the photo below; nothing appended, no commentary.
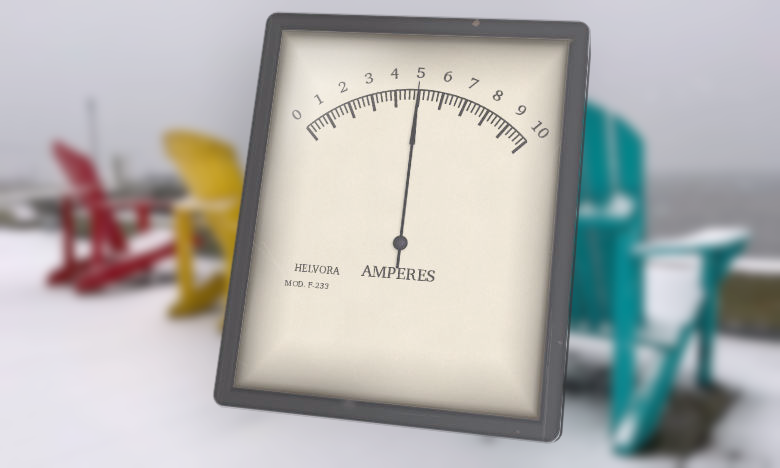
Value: 5 A
